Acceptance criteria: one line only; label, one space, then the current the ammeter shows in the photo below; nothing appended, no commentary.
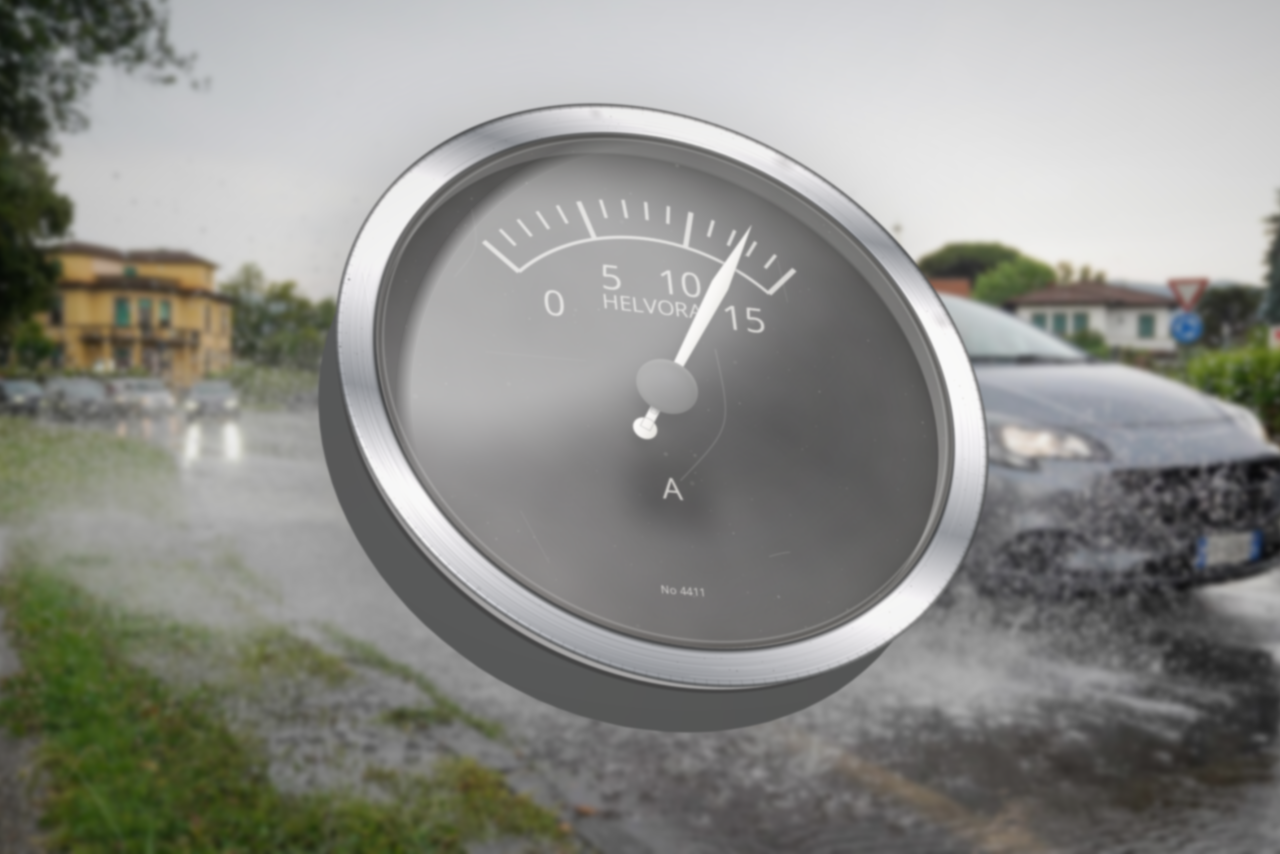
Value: 12.5 A
